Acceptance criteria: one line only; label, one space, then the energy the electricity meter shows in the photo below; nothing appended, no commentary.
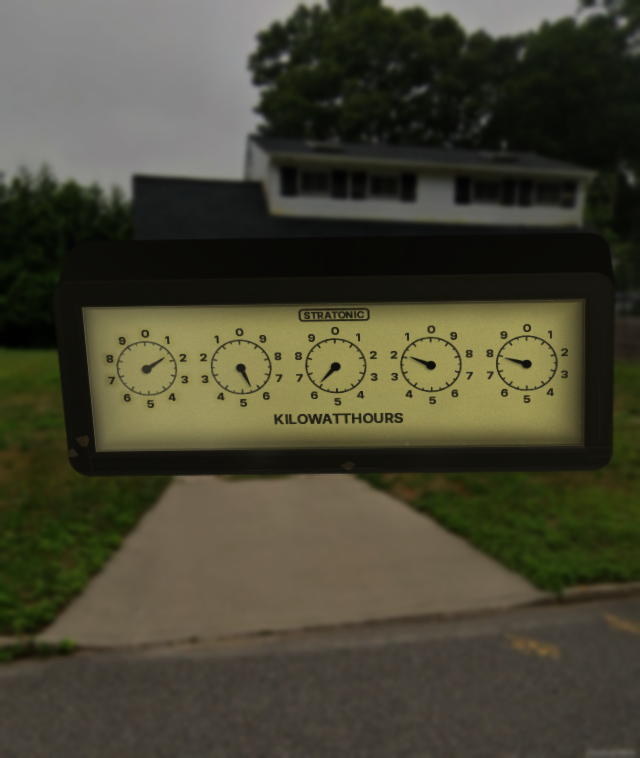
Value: 15618 kWh
